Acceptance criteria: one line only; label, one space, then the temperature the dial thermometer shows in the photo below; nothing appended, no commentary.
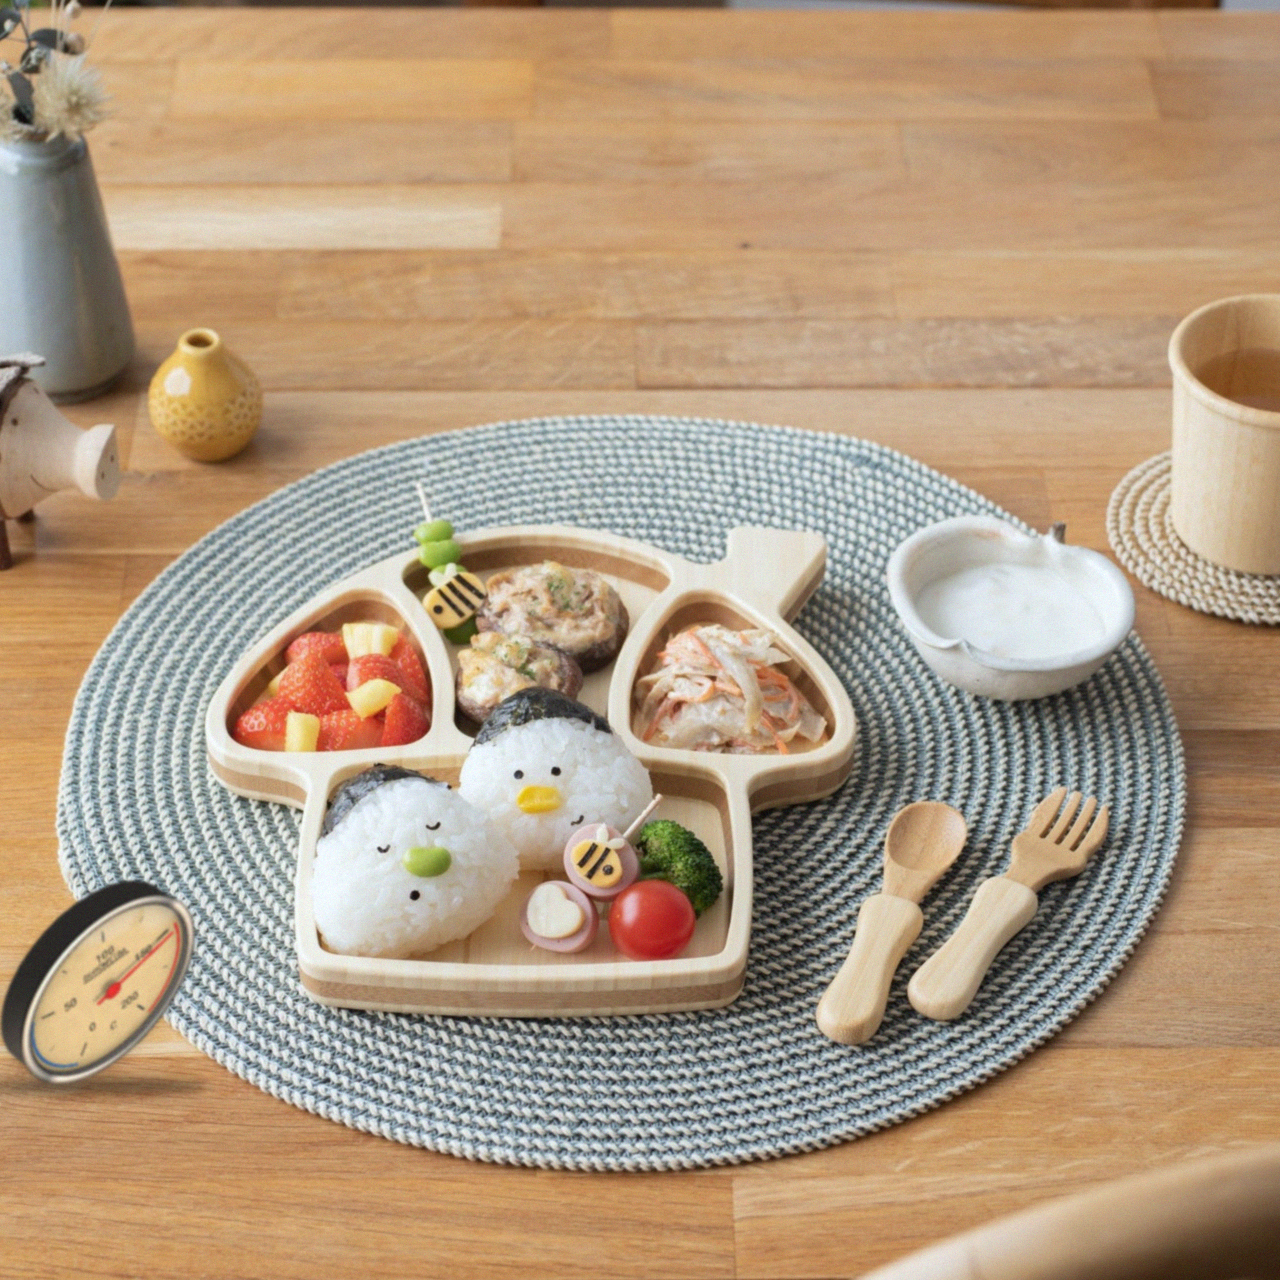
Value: 150 °C
